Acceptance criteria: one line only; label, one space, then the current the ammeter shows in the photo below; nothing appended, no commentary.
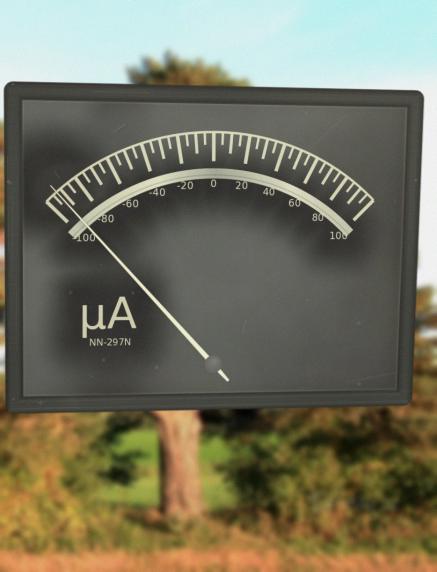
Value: -92.5 µA
